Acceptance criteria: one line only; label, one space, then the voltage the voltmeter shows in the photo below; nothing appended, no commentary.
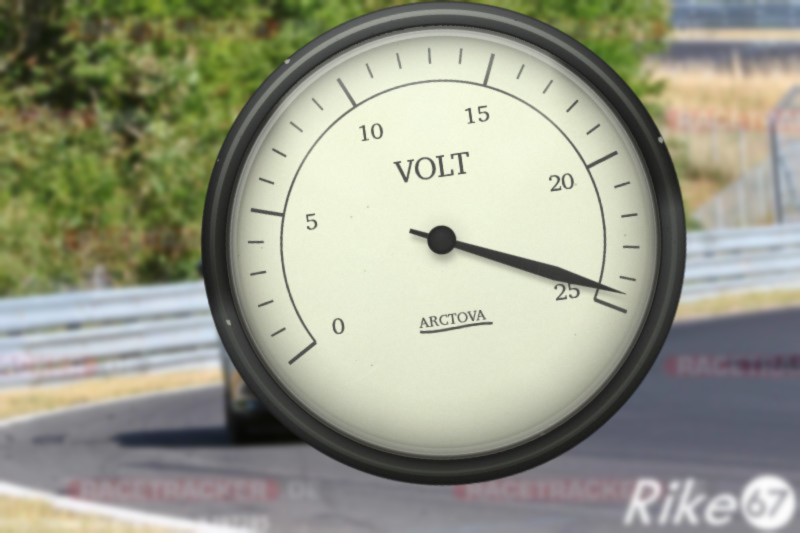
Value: 24.5 V
